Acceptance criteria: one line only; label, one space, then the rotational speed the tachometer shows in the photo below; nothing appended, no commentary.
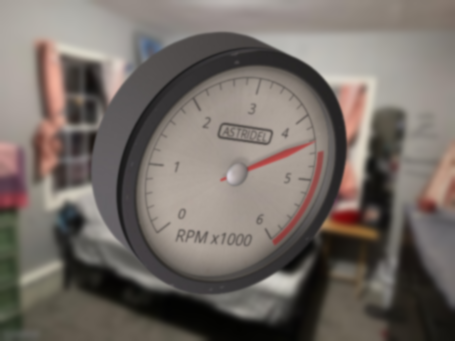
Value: 4400 rpm
